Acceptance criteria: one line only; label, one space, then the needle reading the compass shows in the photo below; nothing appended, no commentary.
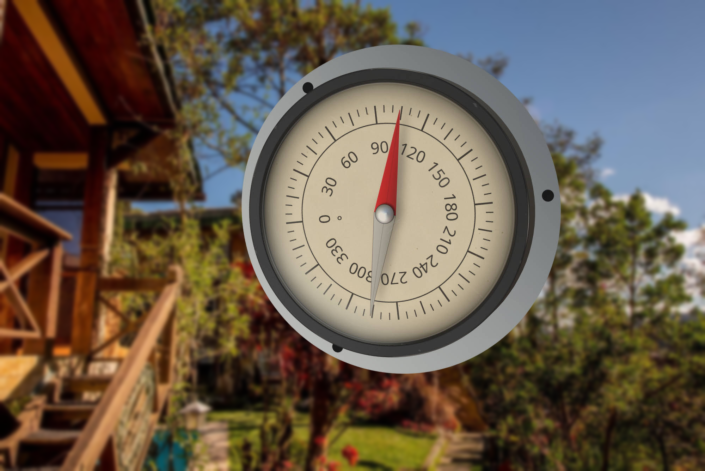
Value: 105 °
